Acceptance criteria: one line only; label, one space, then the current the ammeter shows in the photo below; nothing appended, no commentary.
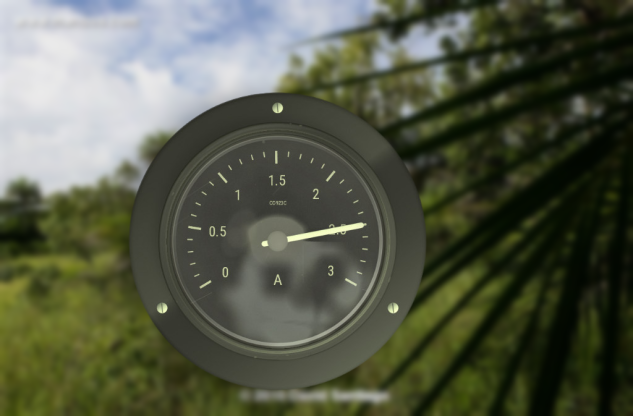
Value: 2.5 A
